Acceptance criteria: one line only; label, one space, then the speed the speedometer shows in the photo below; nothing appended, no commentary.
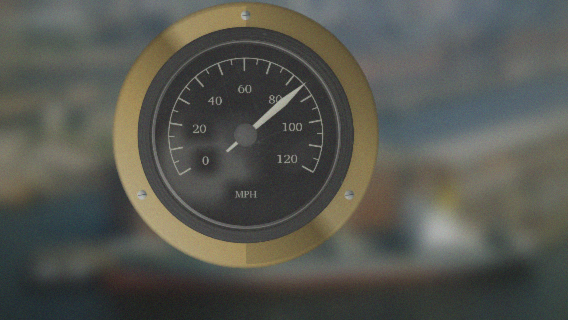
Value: 85 mph
